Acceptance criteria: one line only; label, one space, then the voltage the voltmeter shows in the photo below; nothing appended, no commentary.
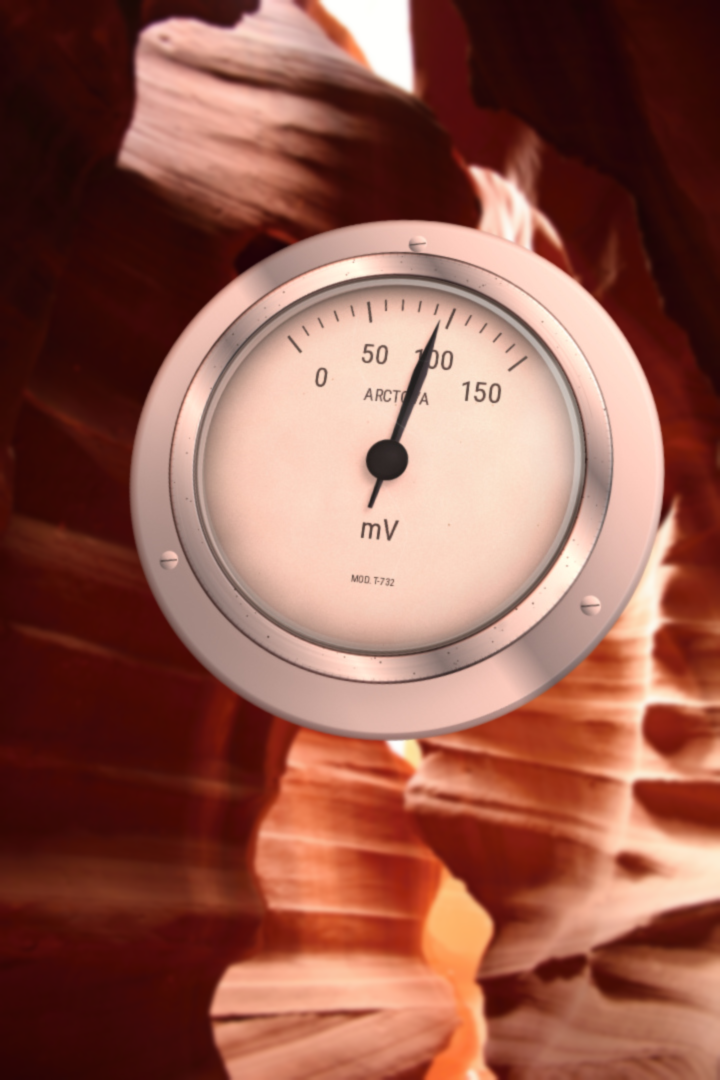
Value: 95 mV
